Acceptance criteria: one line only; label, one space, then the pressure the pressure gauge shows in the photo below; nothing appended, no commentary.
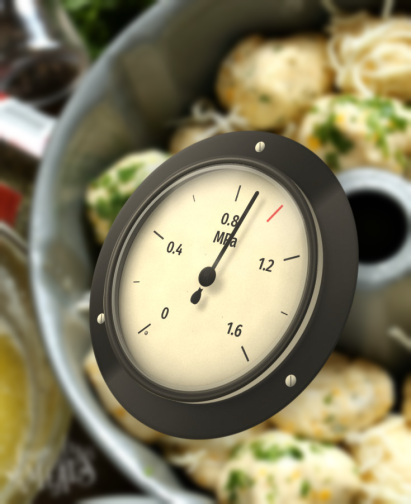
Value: 0.9 MPa
